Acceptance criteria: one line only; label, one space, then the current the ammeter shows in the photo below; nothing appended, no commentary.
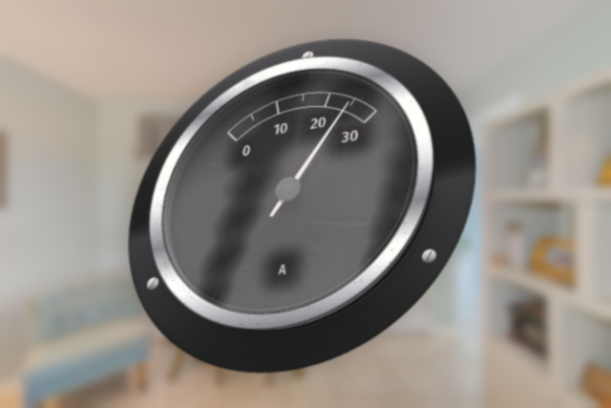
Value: 25 A
